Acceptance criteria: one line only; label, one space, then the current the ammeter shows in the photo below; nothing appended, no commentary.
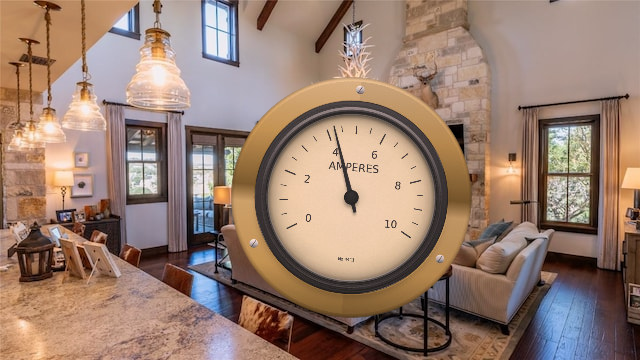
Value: 4.25 A
